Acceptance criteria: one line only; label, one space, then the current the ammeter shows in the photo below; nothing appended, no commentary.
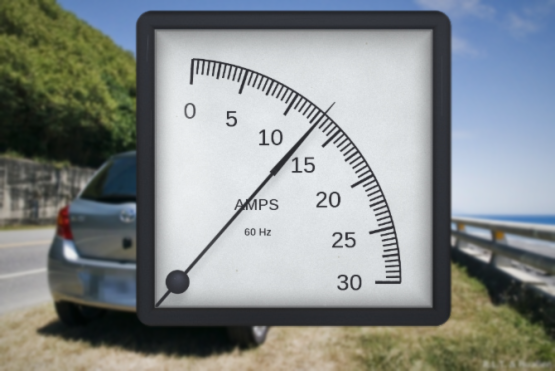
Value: 13 A
